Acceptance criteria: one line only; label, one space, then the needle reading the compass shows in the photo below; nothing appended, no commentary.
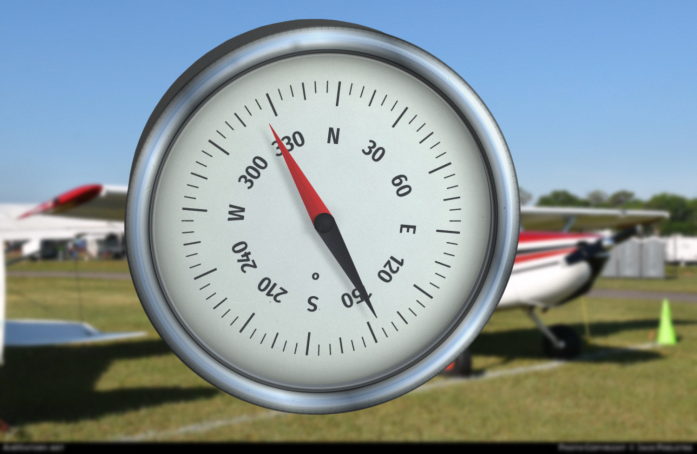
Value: 325 °
